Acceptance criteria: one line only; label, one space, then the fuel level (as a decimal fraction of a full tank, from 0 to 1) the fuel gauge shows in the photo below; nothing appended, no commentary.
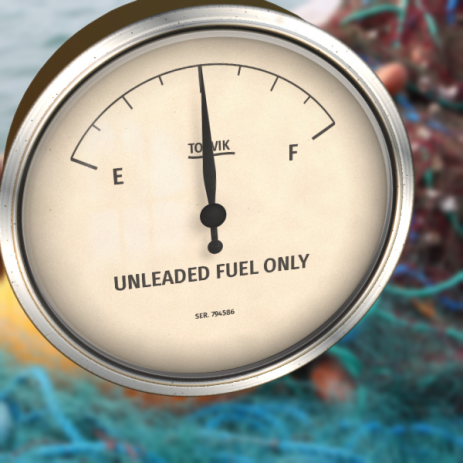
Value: 0.5
